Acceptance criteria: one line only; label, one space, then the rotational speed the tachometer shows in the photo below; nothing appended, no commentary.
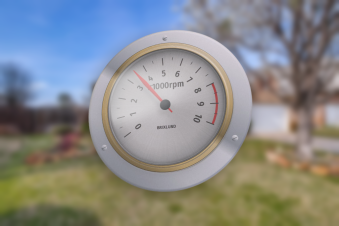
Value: 3500 rpm
